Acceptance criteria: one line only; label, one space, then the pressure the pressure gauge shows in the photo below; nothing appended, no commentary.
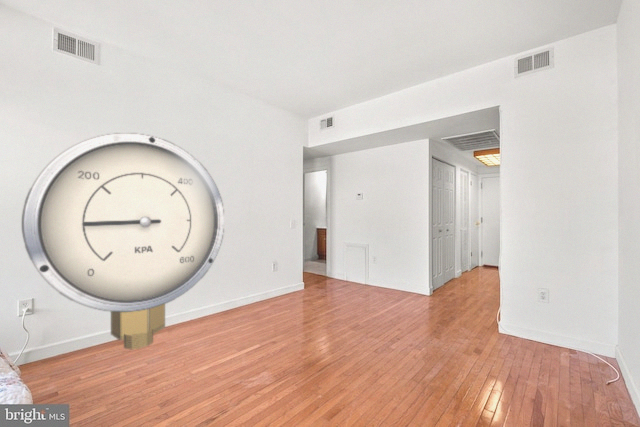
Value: 100 kPa
